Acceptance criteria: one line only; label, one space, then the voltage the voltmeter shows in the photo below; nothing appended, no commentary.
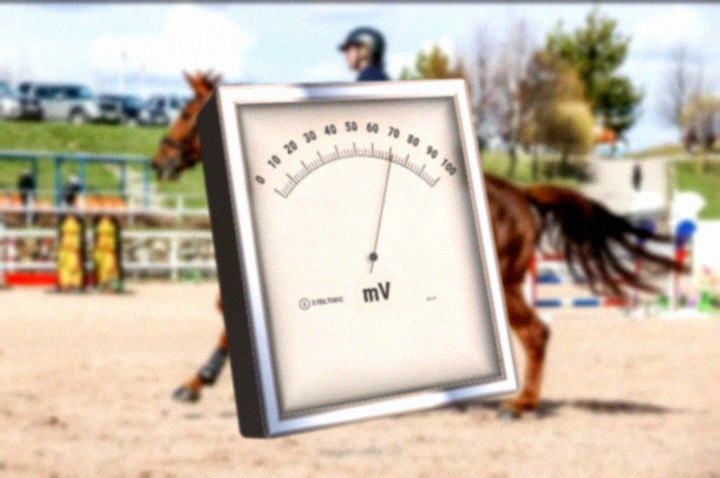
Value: 70 mV
